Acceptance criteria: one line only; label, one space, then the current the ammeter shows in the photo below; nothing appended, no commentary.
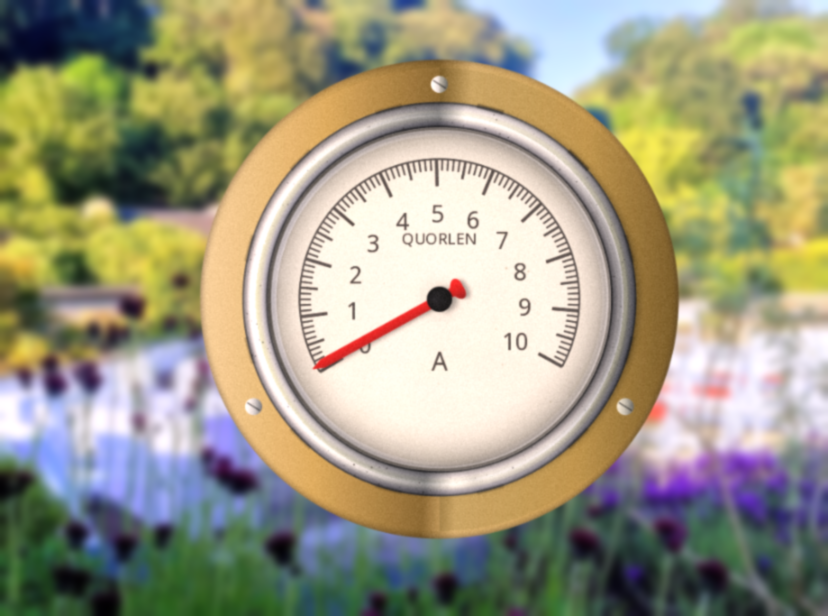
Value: 0.1 A
